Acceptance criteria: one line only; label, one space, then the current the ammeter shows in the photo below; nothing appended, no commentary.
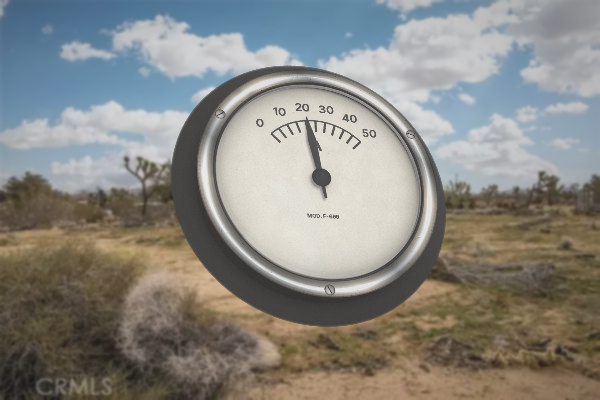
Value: 20 A
